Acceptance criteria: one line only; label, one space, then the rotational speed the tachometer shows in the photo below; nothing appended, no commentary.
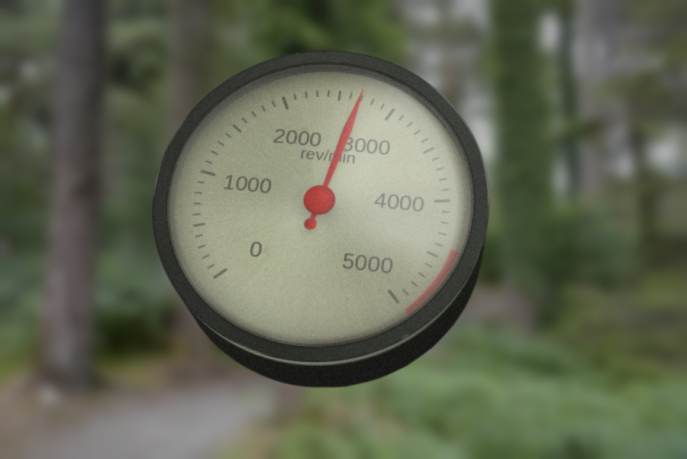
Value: 2700 rpm
